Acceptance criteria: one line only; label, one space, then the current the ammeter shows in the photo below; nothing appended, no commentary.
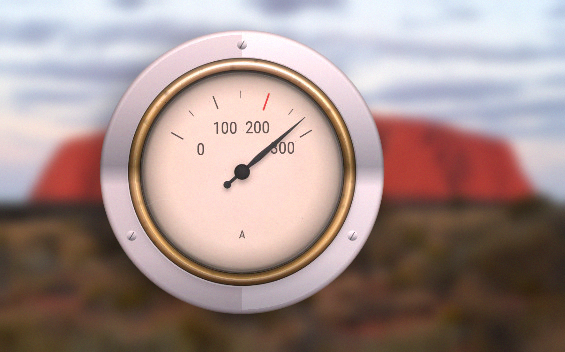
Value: 275 A
